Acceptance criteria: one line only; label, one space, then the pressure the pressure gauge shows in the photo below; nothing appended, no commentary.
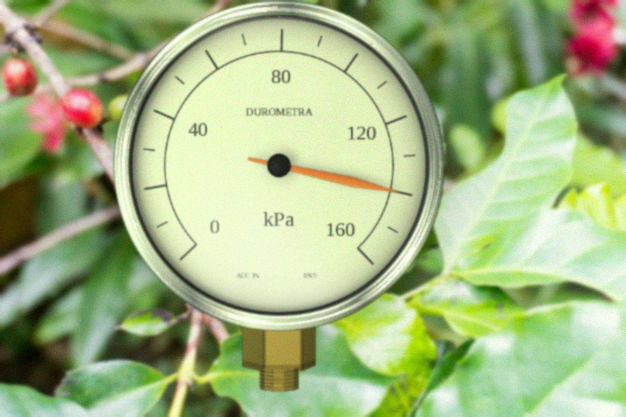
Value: 140 kPa
